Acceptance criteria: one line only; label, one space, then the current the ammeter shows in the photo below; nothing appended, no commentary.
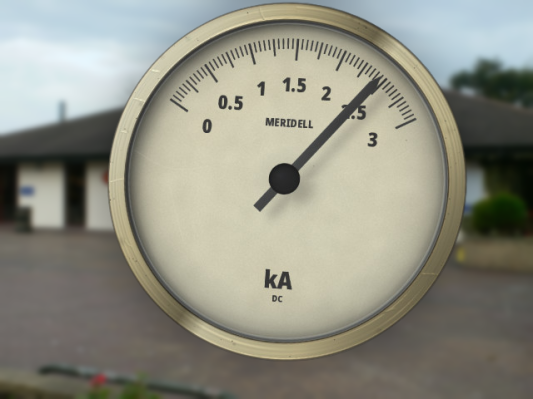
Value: 2.45 kA
